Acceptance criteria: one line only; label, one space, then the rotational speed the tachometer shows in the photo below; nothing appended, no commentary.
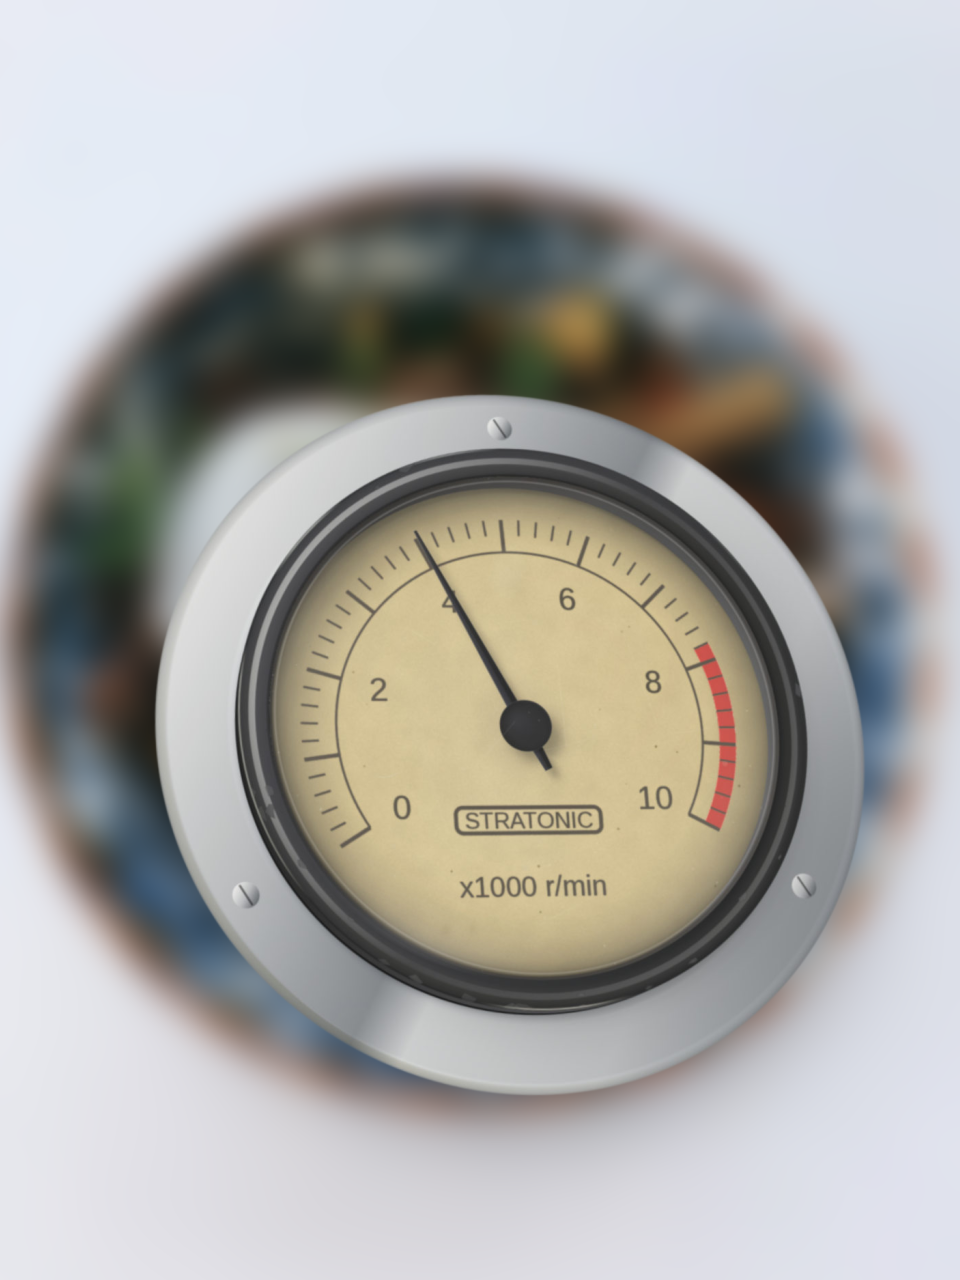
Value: 4000 rpm
